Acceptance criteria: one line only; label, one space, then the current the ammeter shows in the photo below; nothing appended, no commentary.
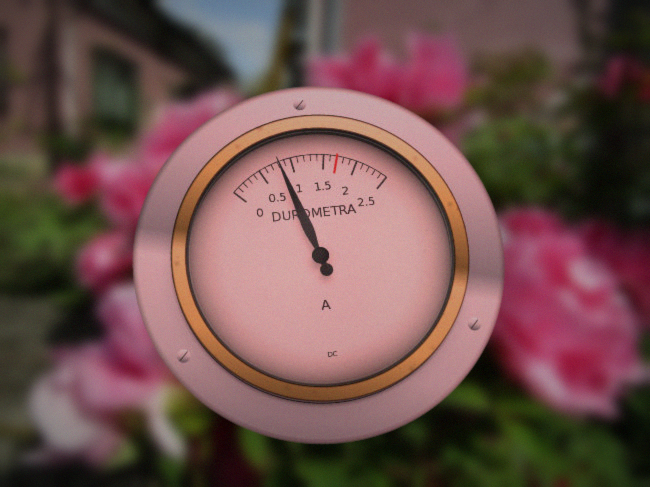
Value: 0.8 A
